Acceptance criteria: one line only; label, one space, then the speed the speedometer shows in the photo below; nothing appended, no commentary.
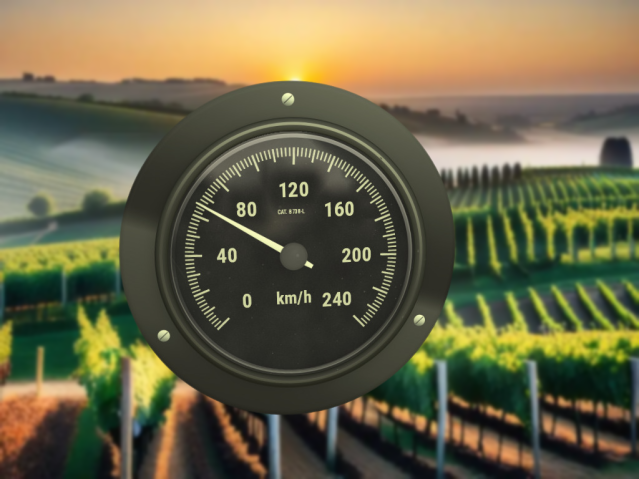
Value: 66 km/h
